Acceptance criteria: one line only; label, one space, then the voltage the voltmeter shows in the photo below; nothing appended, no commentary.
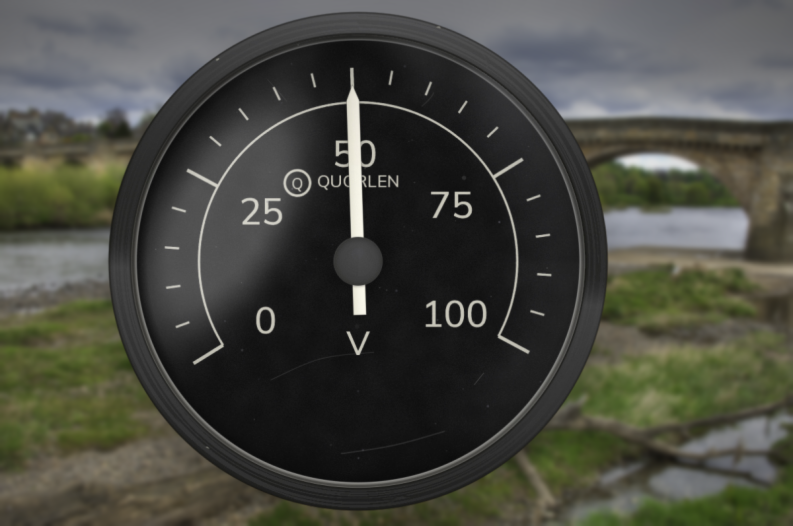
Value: 50 V
